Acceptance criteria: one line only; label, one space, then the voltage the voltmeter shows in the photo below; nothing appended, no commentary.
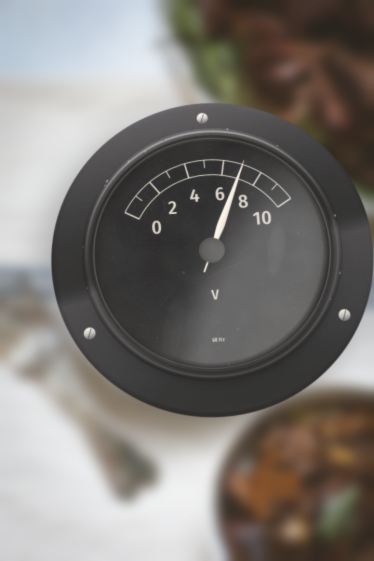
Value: 7 V
